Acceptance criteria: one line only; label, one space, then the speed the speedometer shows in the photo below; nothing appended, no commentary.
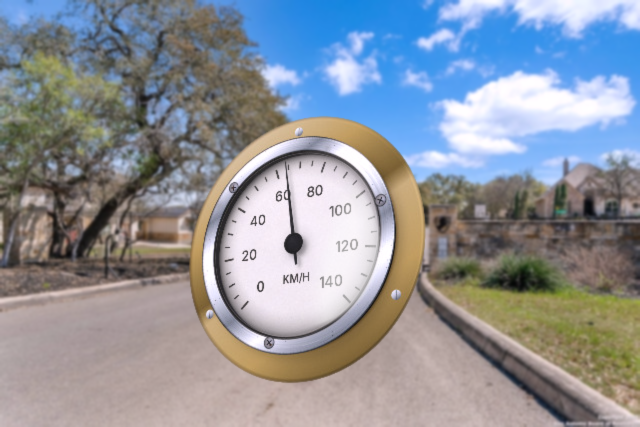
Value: 65 km/h
